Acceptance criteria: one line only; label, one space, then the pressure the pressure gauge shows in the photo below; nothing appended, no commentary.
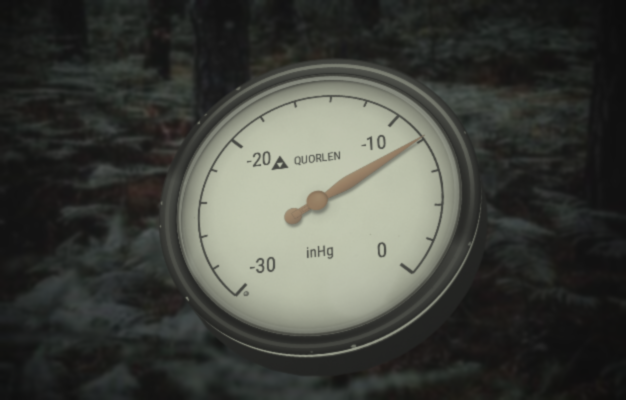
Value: -8 inHg
